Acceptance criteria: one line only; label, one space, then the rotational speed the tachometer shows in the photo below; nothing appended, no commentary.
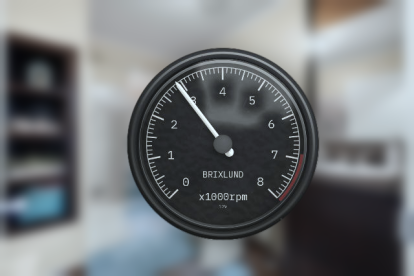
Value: 2900 rpm
